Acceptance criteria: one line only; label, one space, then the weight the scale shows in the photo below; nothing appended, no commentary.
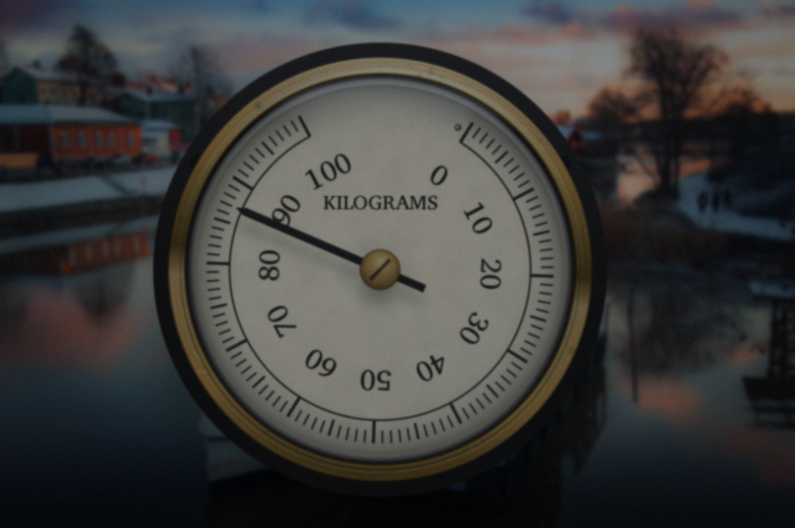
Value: 87 kg
